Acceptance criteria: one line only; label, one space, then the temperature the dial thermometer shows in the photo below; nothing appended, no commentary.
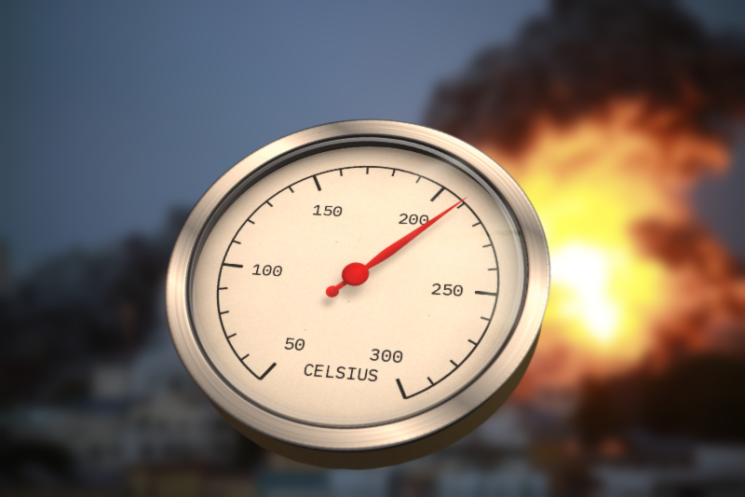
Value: 210 °C
